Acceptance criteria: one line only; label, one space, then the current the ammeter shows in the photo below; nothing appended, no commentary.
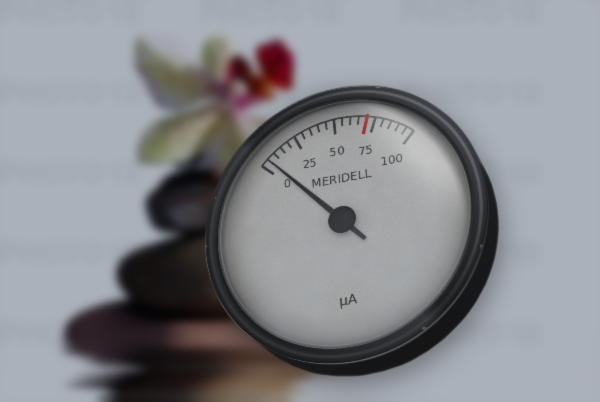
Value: 5 µA
